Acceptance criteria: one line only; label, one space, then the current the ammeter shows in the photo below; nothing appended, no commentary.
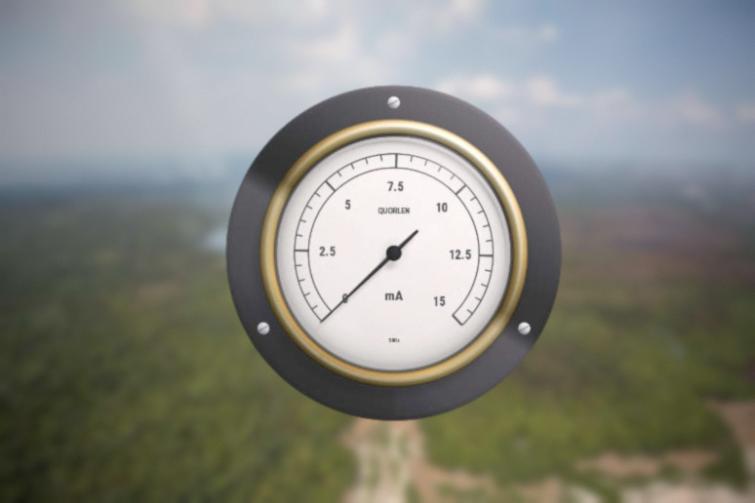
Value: 0 mA
